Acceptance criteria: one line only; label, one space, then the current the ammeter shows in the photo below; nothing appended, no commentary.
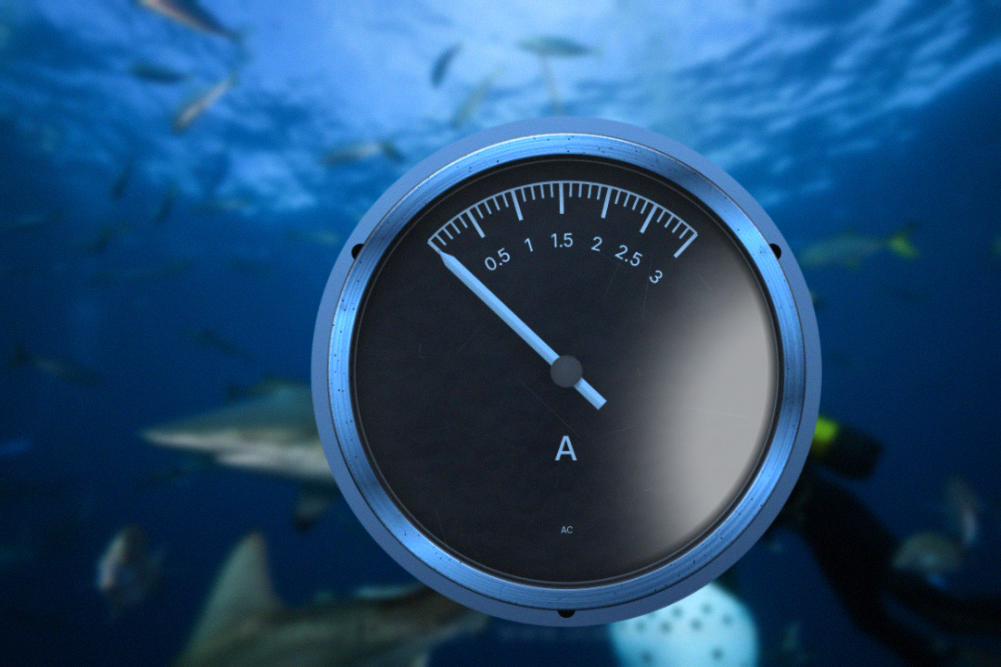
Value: 0 A
